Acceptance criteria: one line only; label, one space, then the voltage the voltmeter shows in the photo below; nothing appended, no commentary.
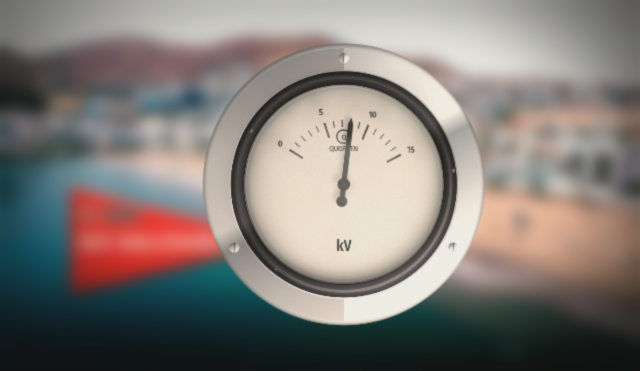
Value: 8 kV
